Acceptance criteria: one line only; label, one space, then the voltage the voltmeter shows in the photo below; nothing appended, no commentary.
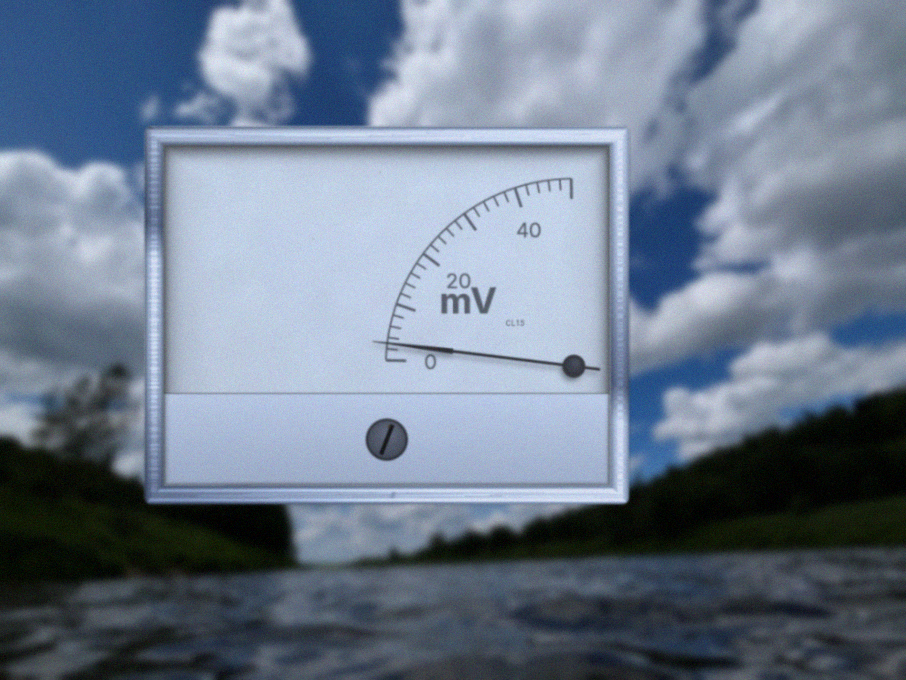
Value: 3 mV
